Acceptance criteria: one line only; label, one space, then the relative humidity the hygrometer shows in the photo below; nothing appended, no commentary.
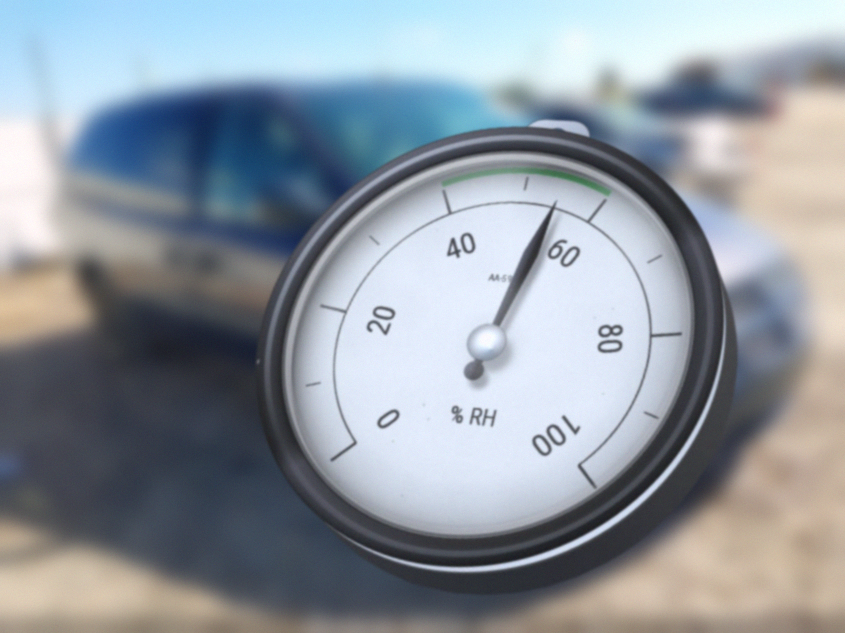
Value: 55 %
